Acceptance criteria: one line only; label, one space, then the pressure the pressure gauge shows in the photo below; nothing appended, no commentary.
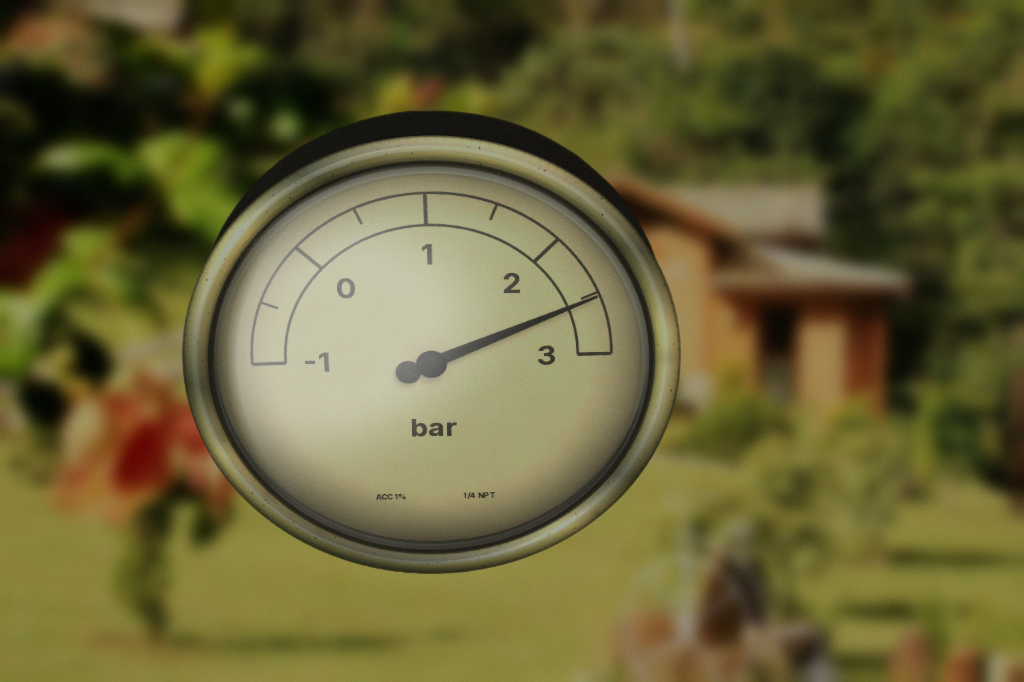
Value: 2.5 bar
